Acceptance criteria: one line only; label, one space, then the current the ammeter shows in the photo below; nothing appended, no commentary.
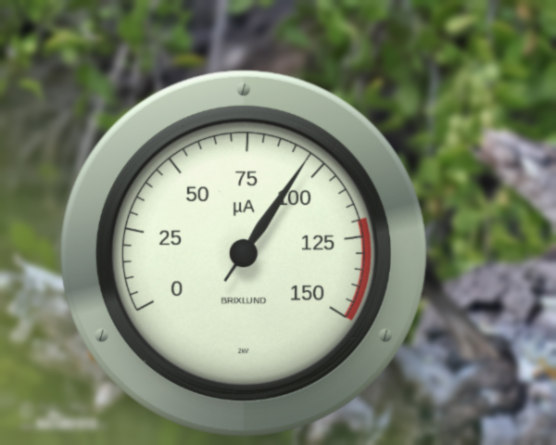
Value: 95 µA
